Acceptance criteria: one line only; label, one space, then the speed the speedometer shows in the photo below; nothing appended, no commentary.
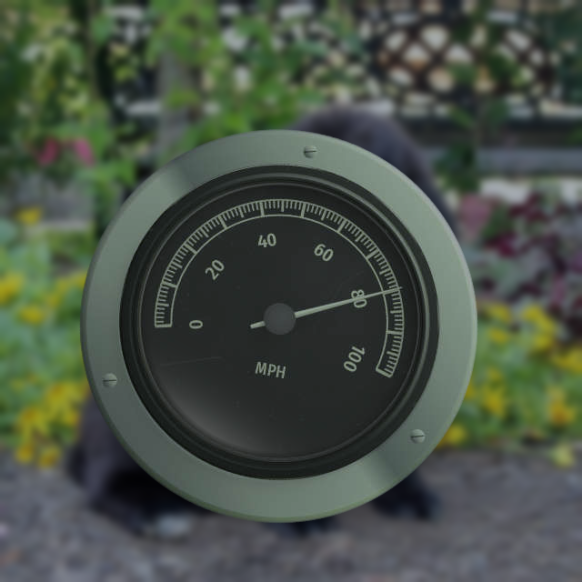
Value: 80 mph
